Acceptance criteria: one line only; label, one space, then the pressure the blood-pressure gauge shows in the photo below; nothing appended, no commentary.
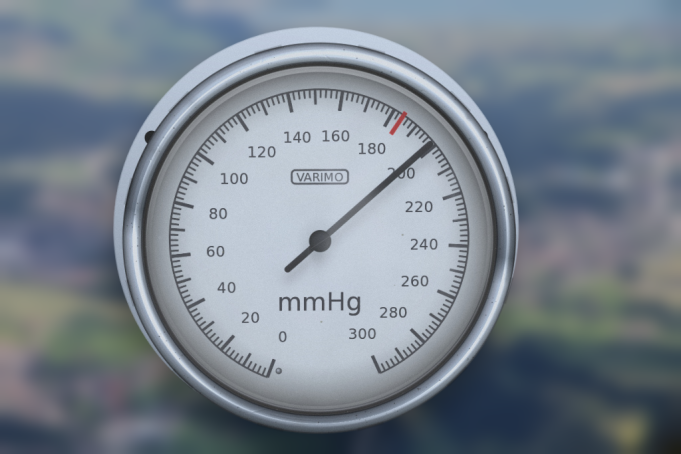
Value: 198 mmHg
